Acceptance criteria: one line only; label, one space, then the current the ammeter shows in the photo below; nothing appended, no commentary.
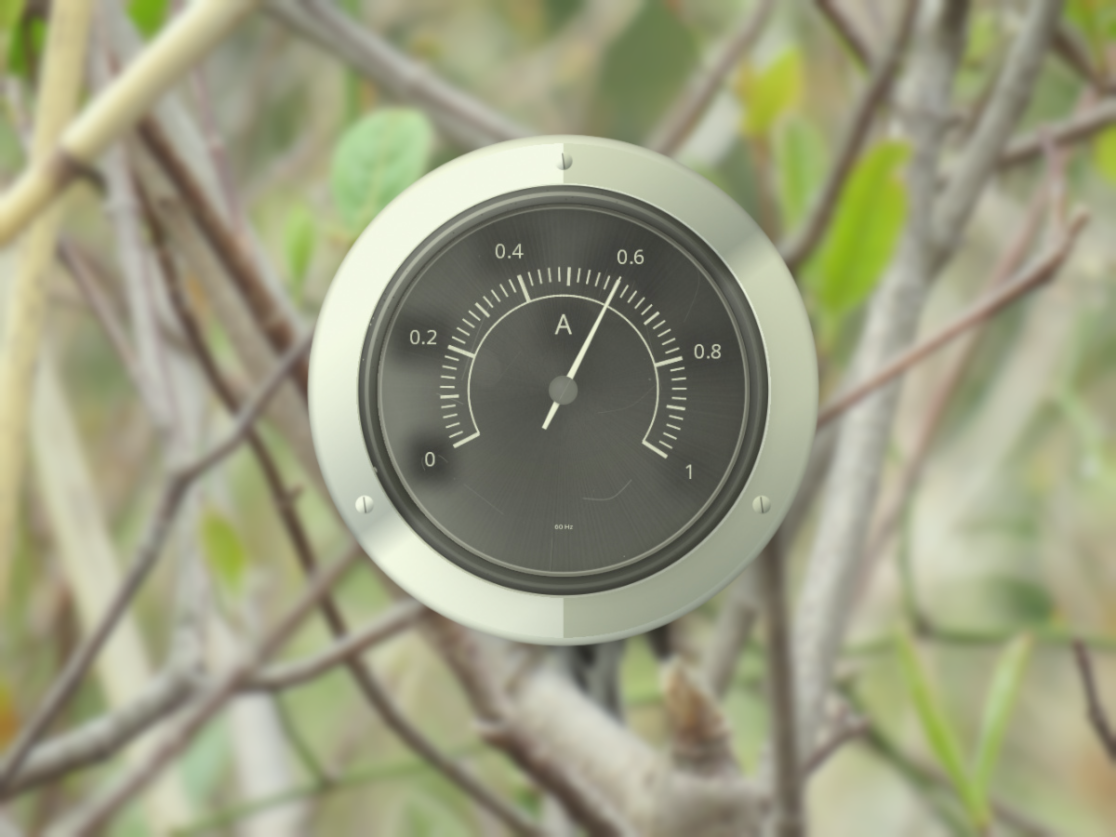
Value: 0.6 A
